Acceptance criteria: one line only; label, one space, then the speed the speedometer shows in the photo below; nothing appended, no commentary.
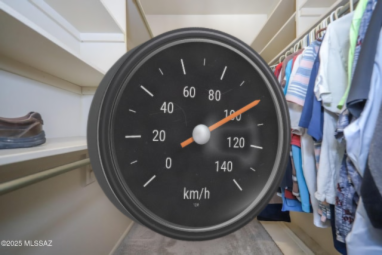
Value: 100 km/h
